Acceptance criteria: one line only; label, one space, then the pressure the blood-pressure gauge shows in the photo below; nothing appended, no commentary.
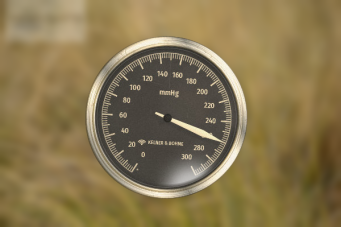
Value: 260 mmHg
